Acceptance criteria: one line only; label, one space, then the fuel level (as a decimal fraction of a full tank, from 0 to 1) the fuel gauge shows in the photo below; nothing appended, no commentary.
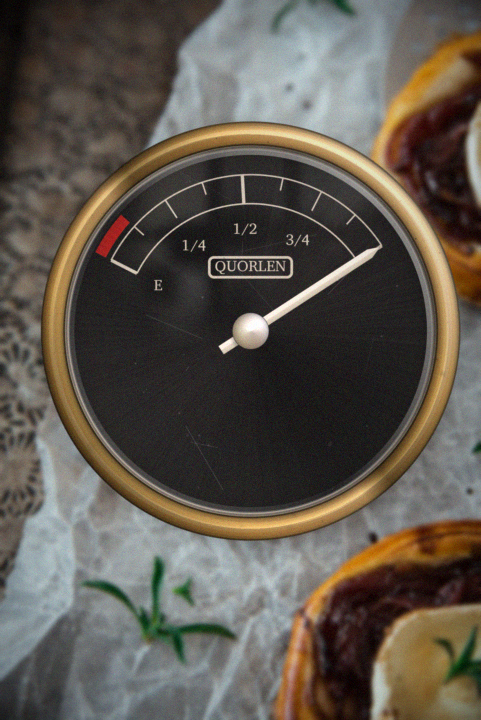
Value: 1
